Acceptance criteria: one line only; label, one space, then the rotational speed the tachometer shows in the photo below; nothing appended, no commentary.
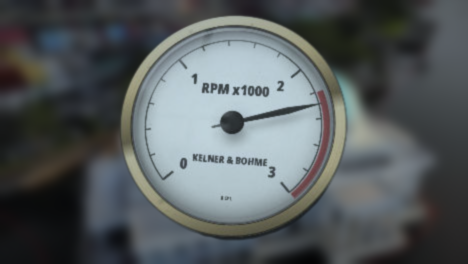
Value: 2300 rpm
